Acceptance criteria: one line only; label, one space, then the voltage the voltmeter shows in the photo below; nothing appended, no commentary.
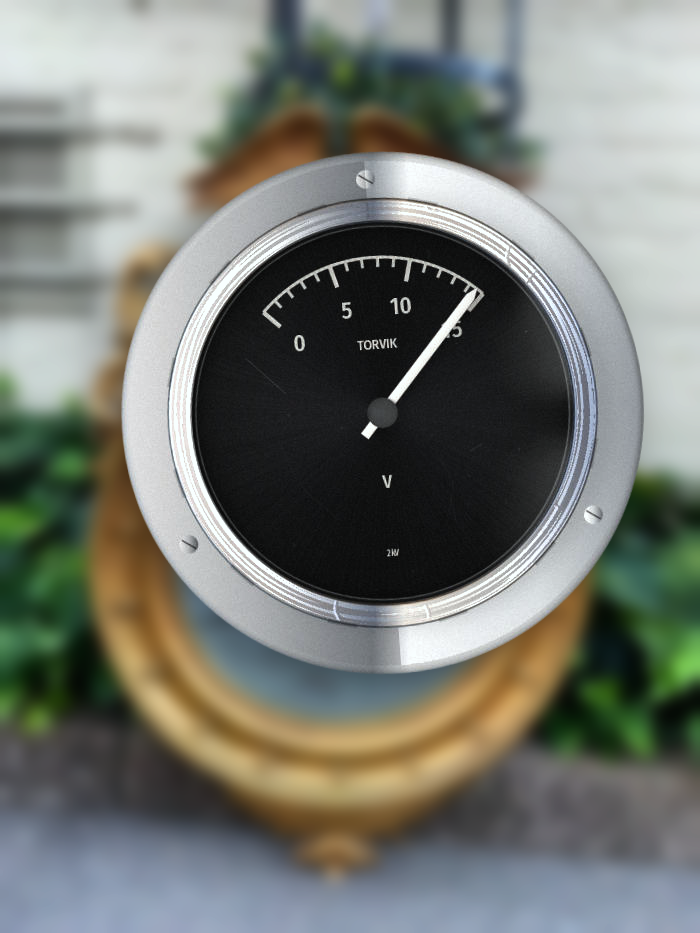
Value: 14.5 V
